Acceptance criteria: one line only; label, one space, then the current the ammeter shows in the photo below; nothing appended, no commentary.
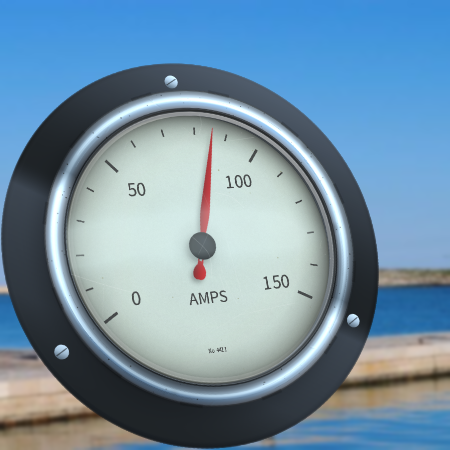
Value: 85 A
